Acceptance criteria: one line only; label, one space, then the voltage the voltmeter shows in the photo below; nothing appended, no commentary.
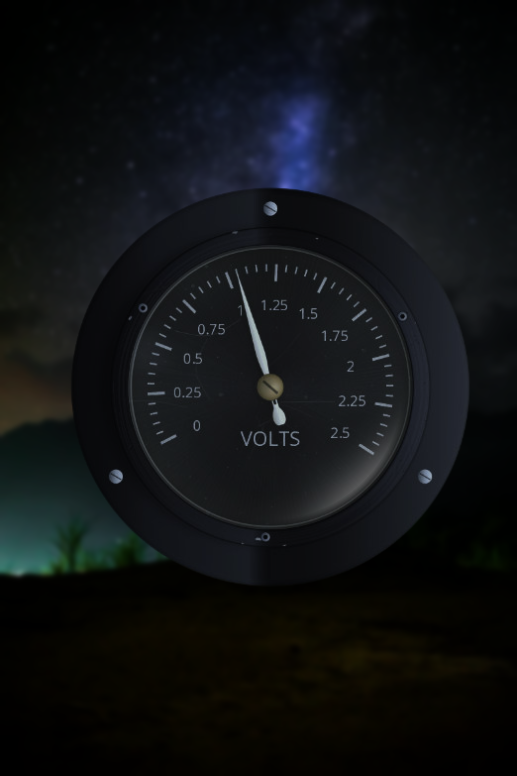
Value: 1.05 V
